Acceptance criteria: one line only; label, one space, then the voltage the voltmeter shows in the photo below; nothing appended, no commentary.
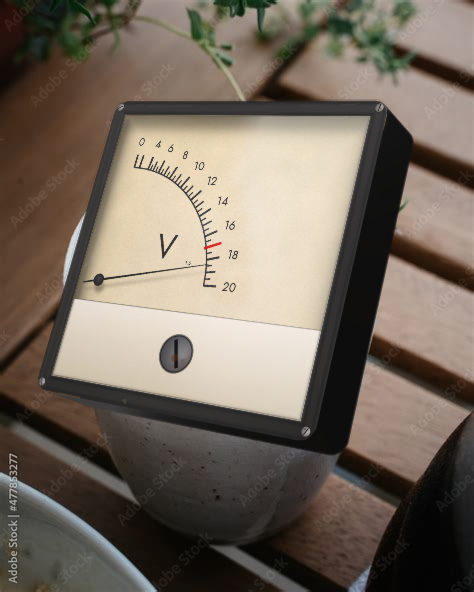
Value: 18.5 V
